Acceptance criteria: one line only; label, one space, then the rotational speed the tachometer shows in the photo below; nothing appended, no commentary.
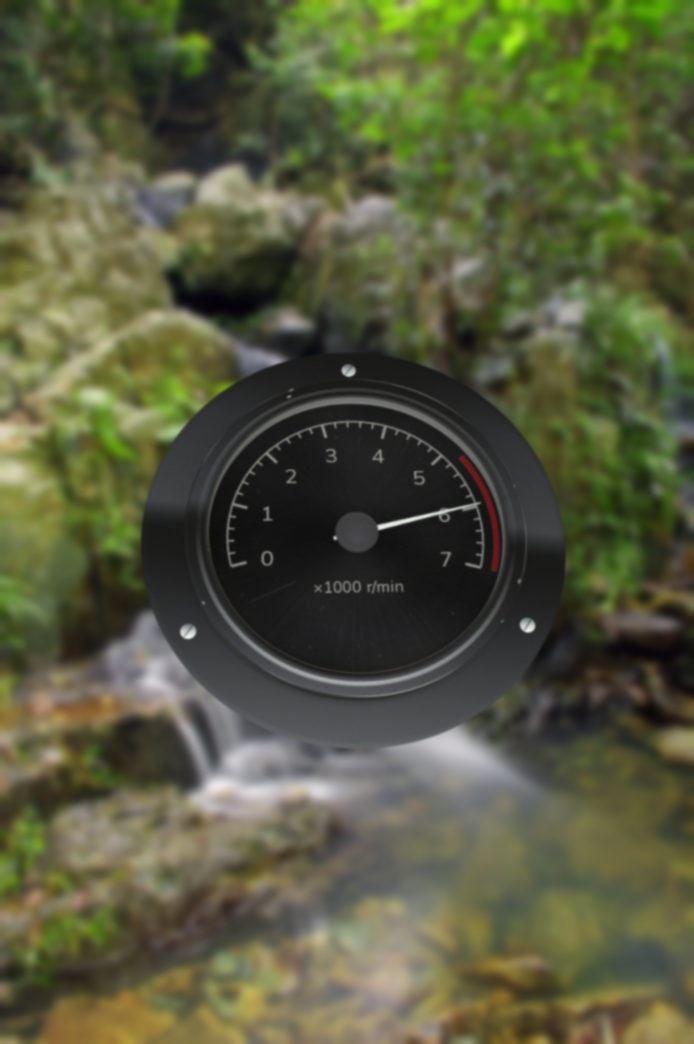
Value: 6000 rpm
